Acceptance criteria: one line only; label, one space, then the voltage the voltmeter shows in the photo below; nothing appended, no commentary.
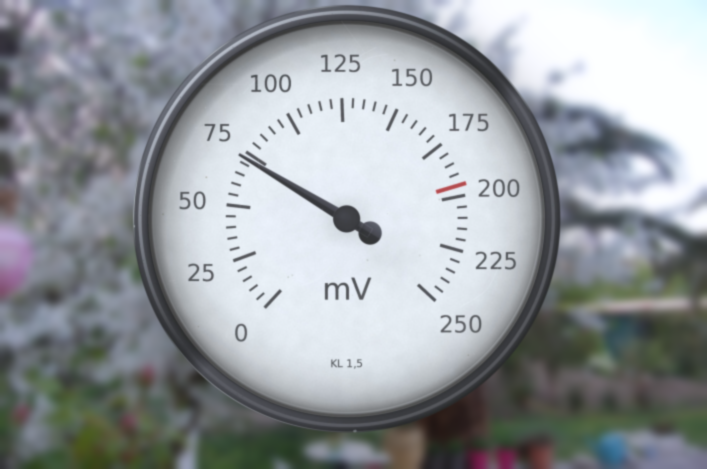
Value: 72.5 mV
